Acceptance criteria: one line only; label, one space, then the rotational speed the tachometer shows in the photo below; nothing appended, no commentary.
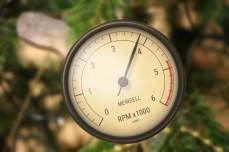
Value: 3800 rpm
